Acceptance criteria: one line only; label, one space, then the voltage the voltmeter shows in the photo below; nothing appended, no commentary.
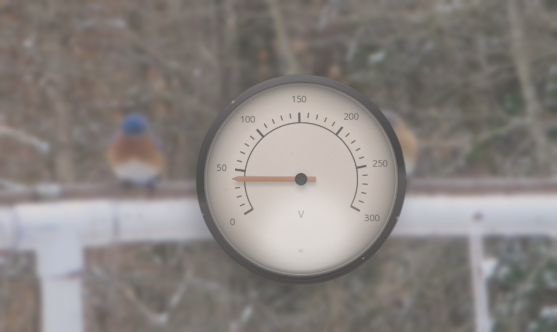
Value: 40 V
